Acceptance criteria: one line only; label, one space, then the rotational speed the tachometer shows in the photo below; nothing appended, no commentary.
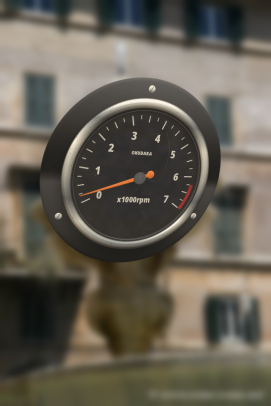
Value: 250 rpm
